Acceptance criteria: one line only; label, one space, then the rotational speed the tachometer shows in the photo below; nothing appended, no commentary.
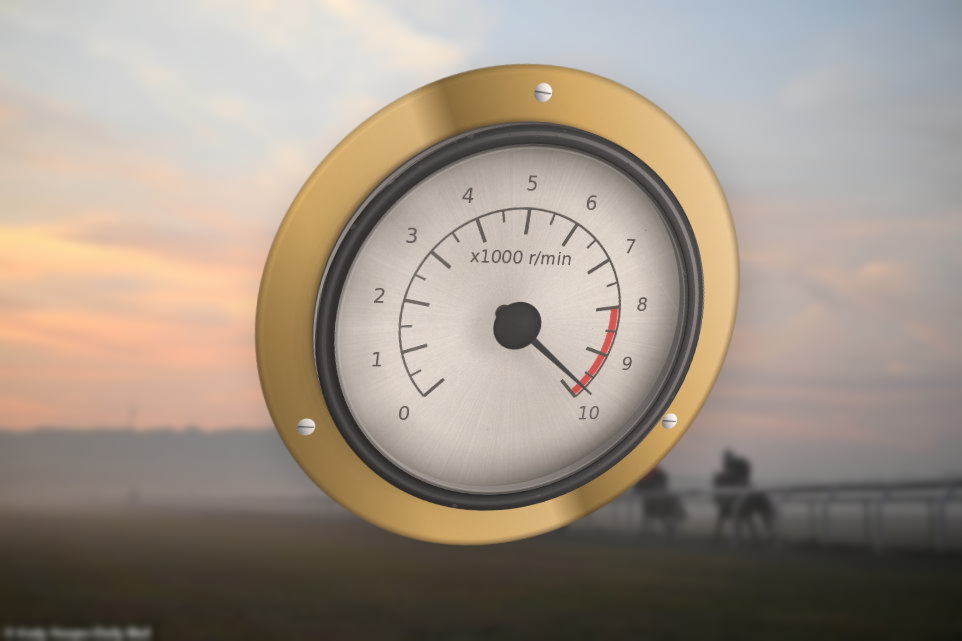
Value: 9750 rpm
